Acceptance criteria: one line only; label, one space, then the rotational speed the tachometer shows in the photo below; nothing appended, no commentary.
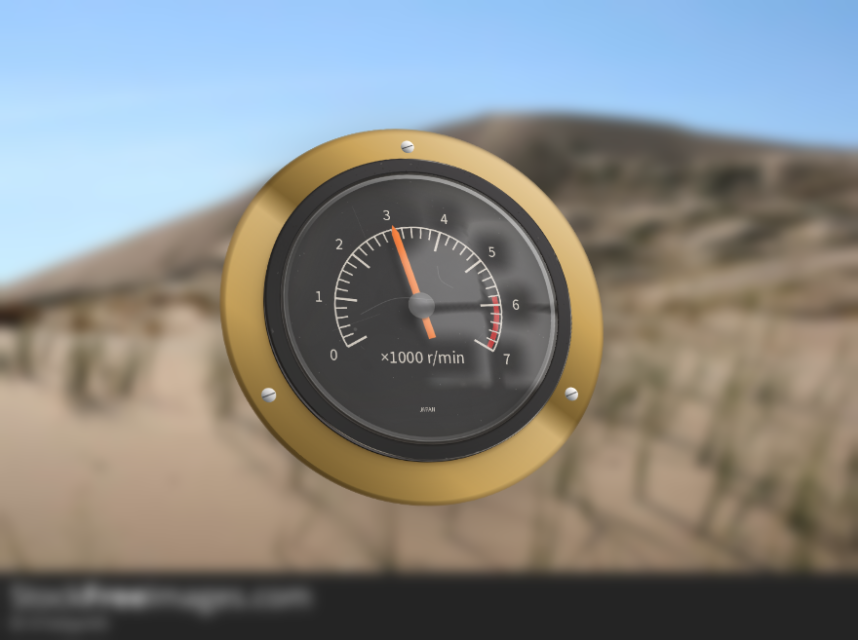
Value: 3000 rpm
